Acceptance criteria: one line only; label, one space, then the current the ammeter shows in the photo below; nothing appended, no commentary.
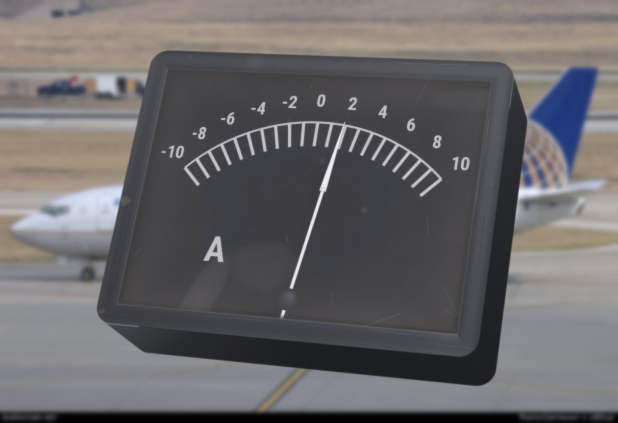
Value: 2 A
